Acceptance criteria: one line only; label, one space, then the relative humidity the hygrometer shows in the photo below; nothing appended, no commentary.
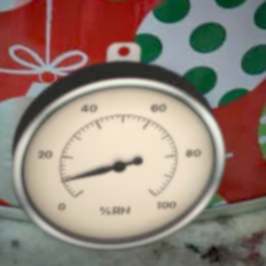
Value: 10 %
